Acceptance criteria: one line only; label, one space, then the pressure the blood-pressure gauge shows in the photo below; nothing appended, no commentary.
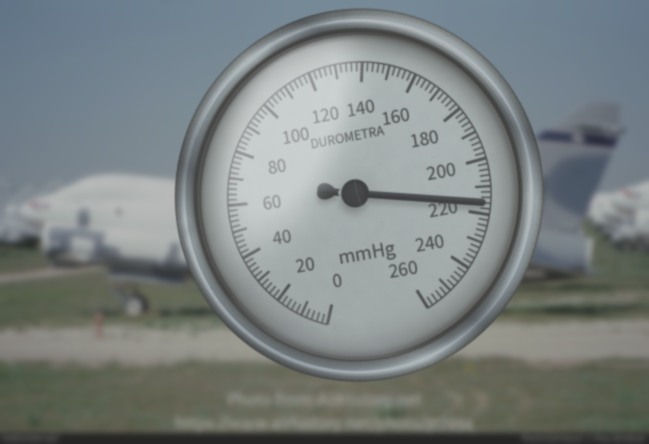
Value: 216 mmHg
